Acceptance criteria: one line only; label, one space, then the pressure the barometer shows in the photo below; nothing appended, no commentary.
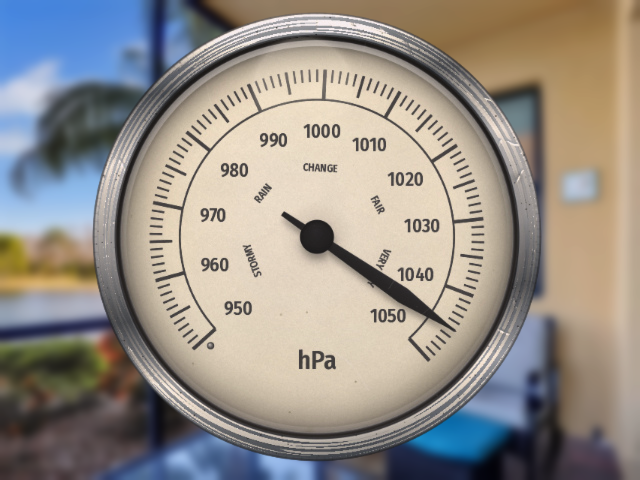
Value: 1045 hPa
